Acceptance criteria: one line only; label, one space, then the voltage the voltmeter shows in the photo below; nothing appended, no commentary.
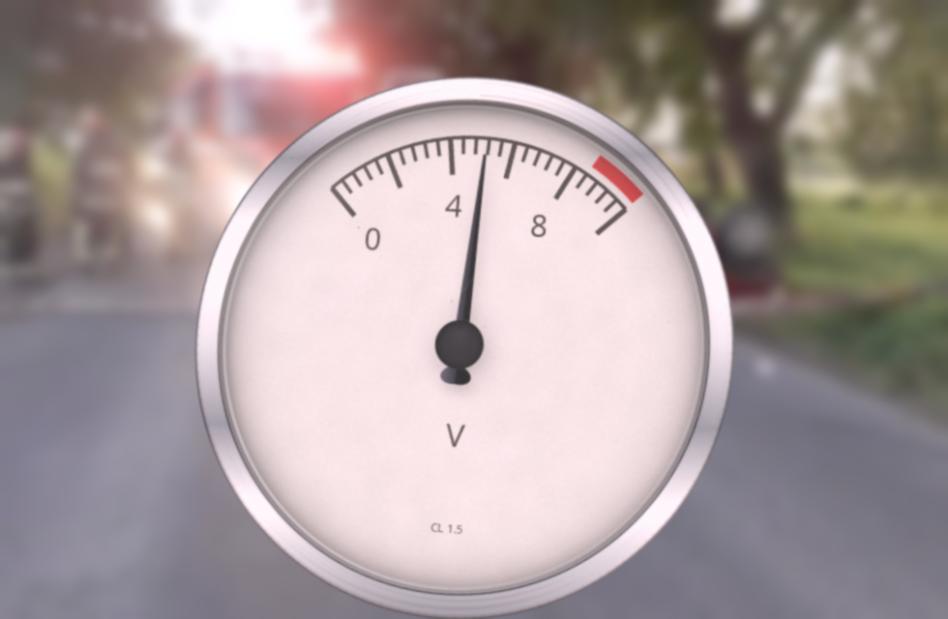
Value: 5.2 V
